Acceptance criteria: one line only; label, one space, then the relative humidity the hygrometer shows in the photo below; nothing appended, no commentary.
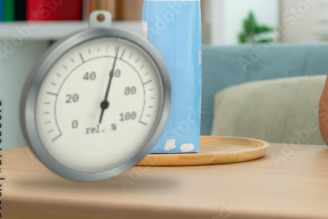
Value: 56 %
